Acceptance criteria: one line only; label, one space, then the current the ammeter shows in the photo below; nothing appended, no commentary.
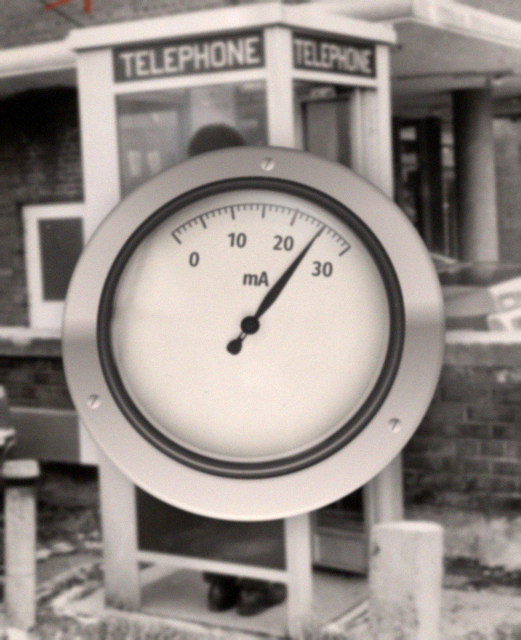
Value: 25 mA
